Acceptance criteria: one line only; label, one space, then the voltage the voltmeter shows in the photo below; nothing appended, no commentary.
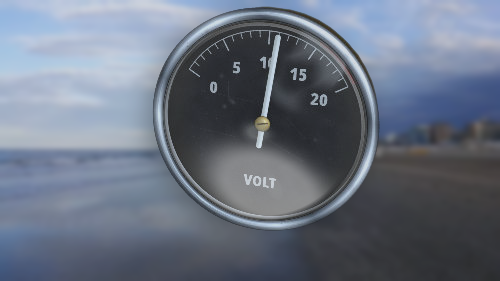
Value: 11 V
